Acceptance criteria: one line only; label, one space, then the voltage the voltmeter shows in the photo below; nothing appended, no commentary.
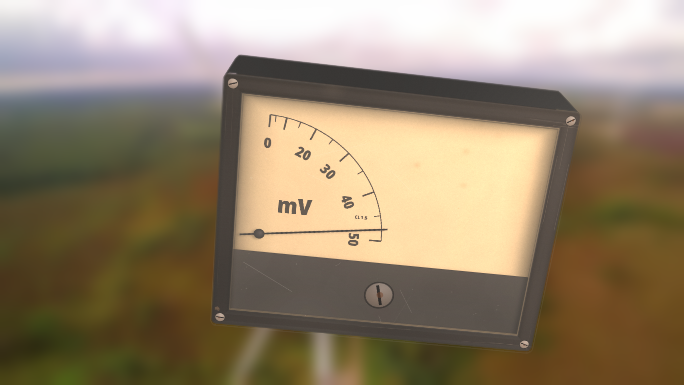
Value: 47.5 mV
